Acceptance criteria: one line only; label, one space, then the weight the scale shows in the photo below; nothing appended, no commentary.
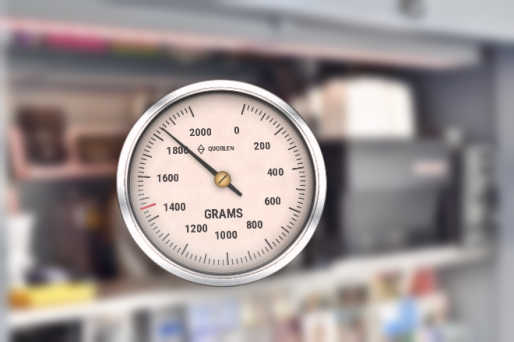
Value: 1840 g
